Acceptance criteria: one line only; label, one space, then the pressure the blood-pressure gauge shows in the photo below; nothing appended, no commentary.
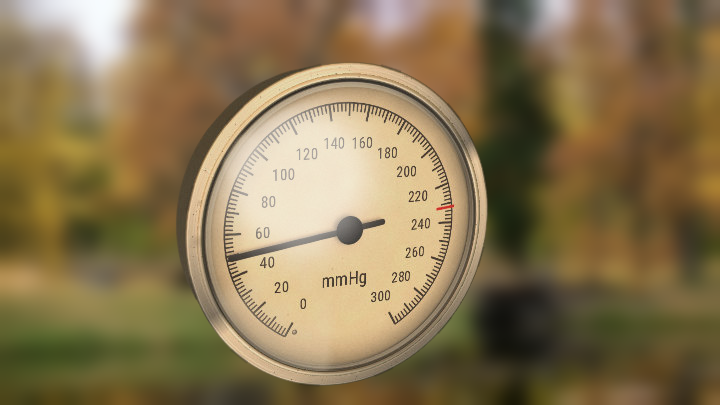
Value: 50 mmHg
